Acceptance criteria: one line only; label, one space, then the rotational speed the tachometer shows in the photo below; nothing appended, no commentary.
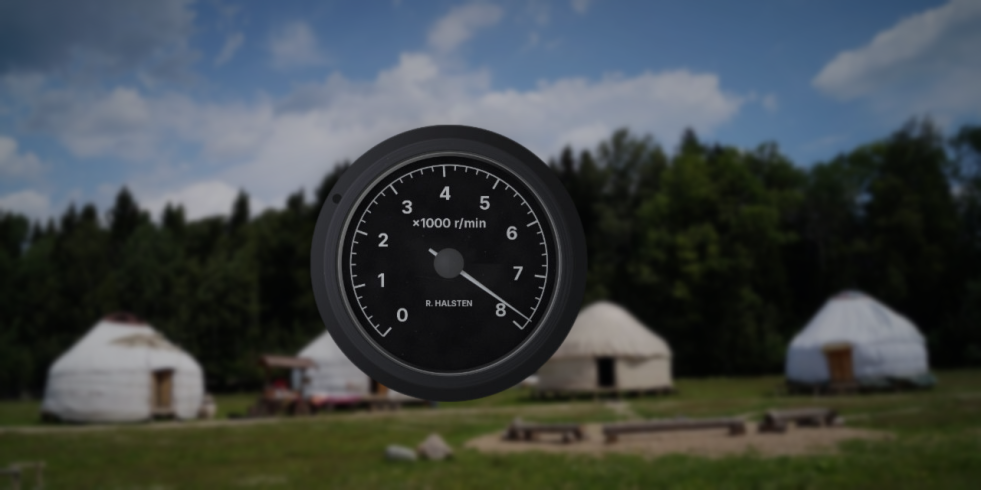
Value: 7800 rpm
